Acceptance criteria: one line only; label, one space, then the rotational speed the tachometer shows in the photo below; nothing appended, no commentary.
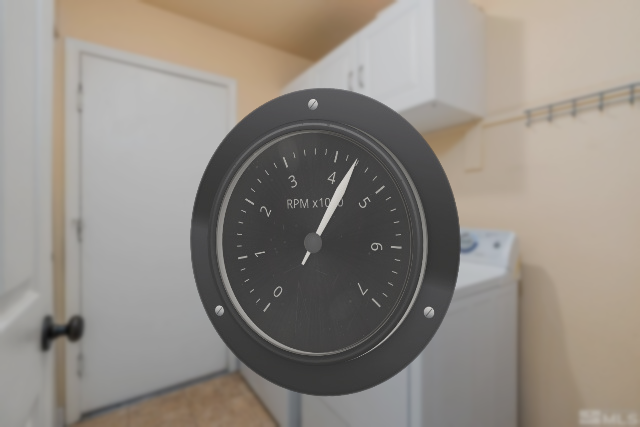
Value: 4400 rpm
